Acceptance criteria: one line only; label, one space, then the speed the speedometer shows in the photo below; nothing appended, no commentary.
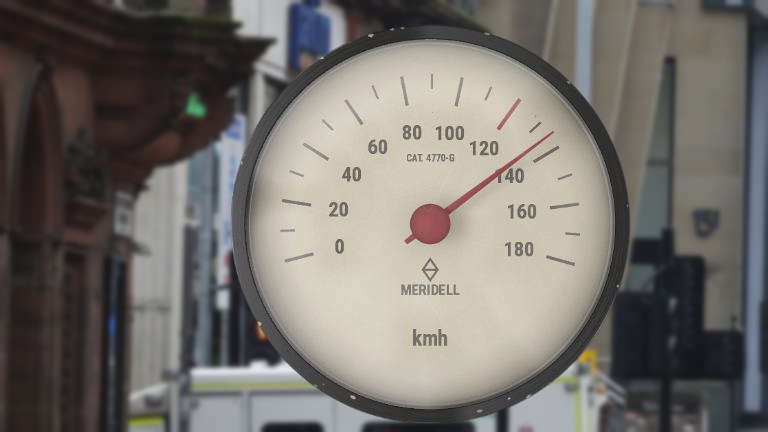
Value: 135 km/h
